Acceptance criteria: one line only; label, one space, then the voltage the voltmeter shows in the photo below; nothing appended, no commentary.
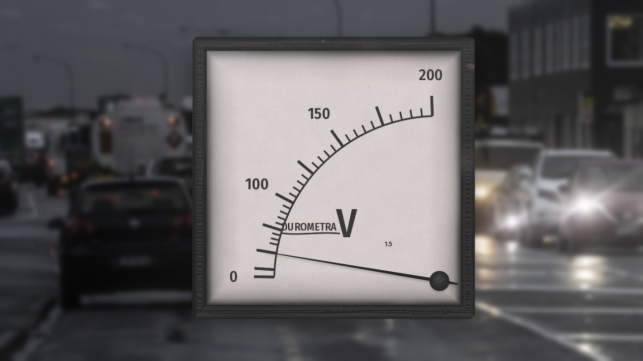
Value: 50 V
